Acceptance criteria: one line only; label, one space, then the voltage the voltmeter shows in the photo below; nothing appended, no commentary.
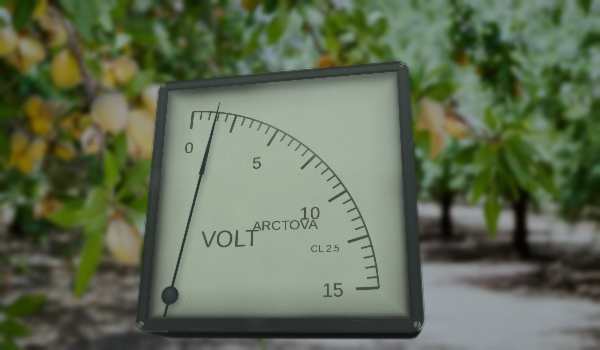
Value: 1.5 V
